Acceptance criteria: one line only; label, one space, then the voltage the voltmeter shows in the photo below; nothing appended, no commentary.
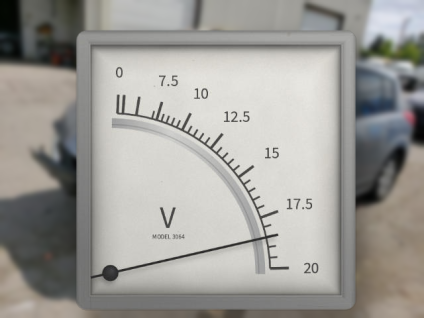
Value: 18.5 V
